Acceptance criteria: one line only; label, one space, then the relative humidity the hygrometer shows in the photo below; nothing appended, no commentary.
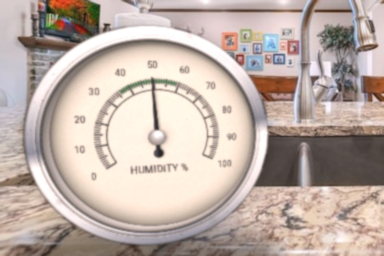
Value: 50 %
